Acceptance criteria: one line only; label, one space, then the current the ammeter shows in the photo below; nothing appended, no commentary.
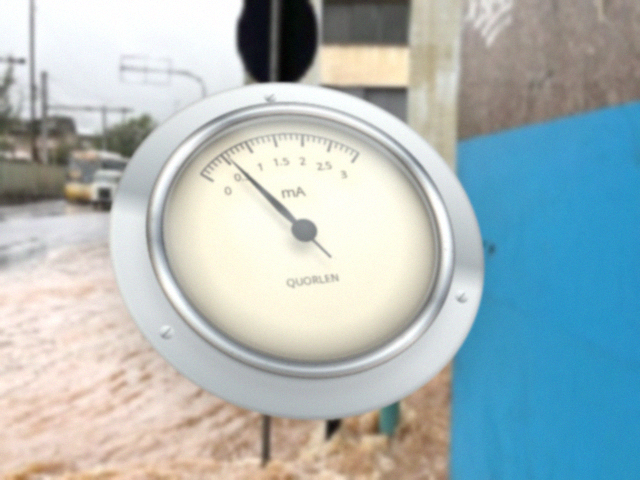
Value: 0.5 mA
